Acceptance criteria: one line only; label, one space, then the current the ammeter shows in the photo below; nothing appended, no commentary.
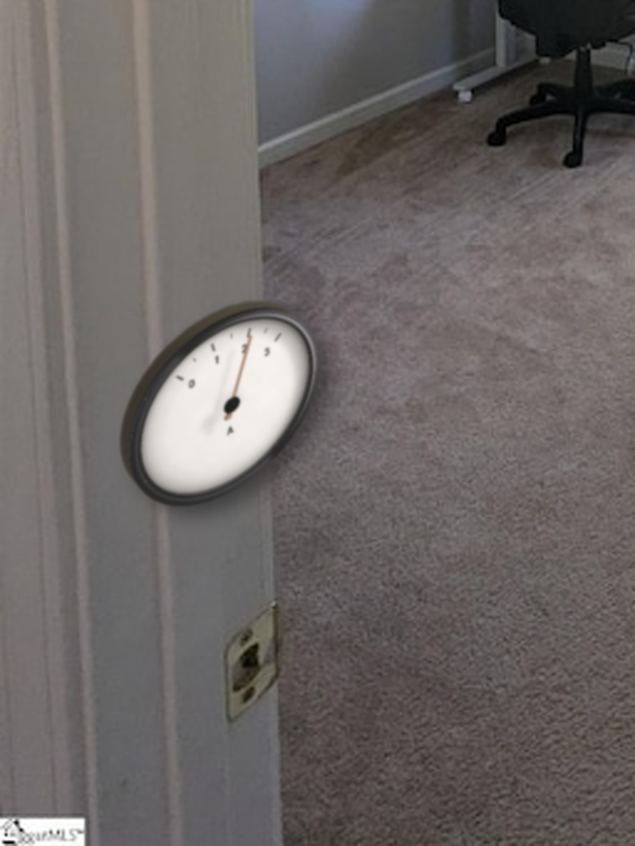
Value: 2 A
